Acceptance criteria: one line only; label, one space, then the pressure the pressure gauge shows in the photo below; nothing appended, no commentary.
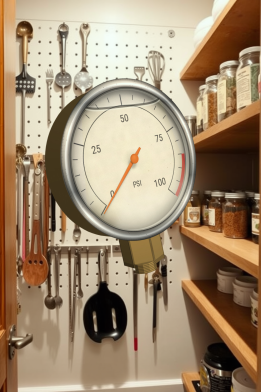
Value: 0 psi
